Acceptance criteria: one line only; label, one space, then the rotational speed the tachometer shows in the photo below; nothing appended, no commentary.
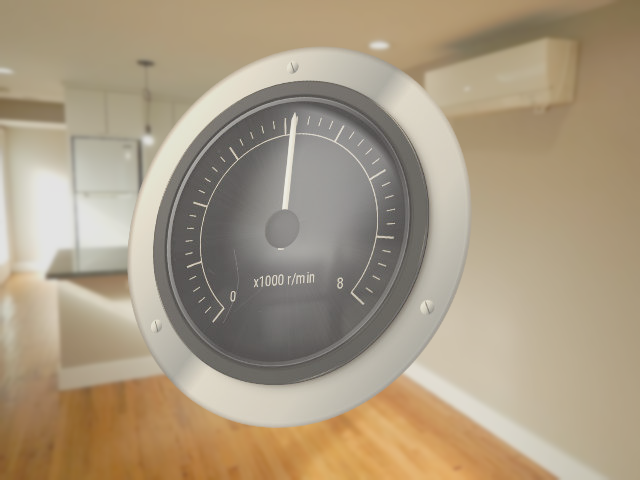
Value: 4200 rpm
